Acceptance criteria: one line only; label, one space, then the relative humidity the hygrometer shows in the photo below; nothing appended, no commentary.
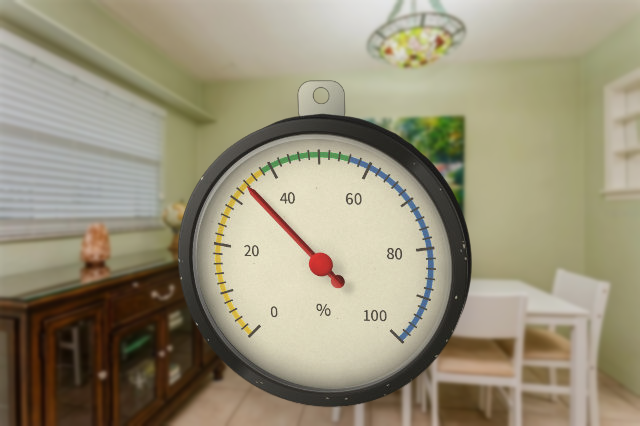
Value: 34 %
